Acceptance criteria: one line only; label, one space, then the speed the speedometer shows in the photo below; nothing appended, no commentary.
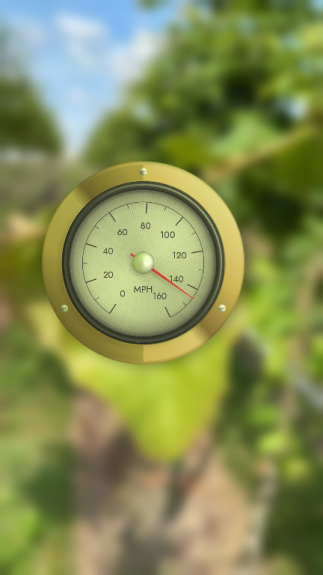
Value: 145 mph
